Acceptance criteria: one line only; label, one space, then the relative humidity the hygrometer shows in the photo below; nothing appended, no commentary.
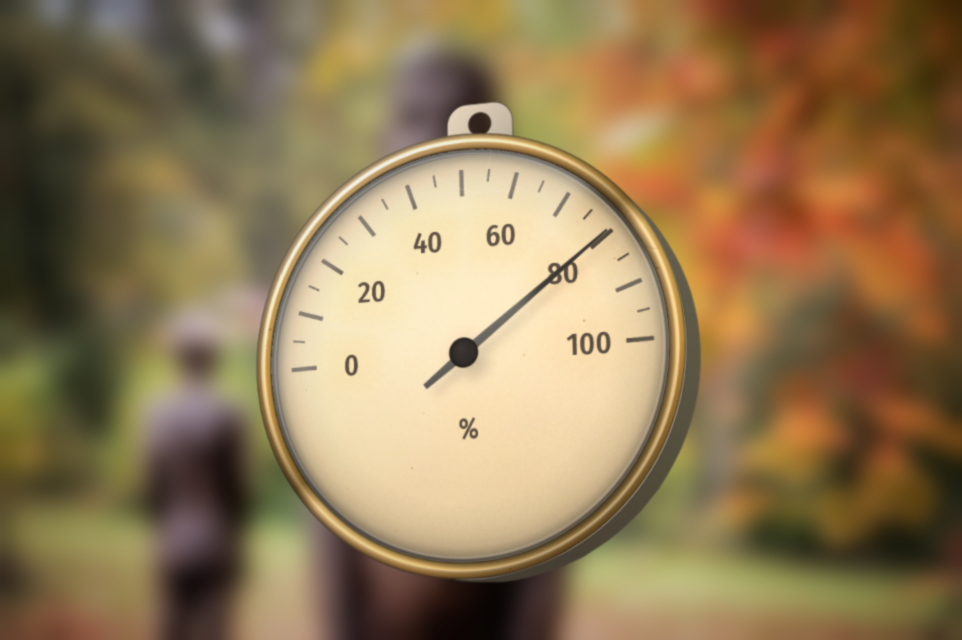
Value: 80 %
